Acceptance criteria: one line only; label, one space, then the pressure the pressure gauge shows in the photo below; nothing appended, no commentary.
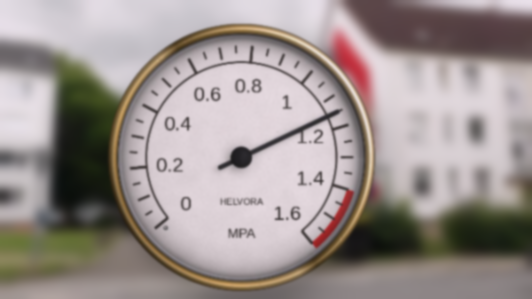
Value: 1.15 MPa
